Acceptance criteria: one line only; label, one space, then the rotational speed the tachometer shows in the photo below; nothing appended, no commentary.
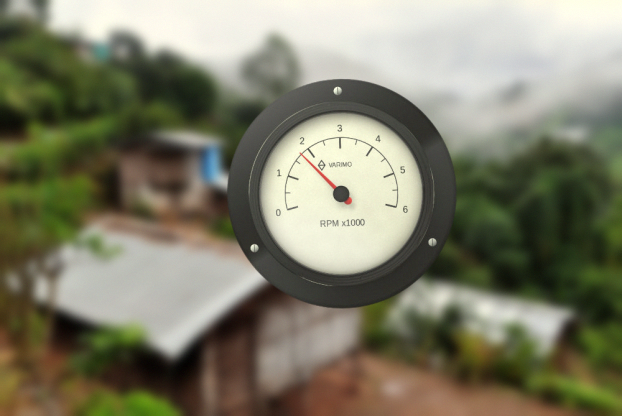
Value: 1750 rpm
